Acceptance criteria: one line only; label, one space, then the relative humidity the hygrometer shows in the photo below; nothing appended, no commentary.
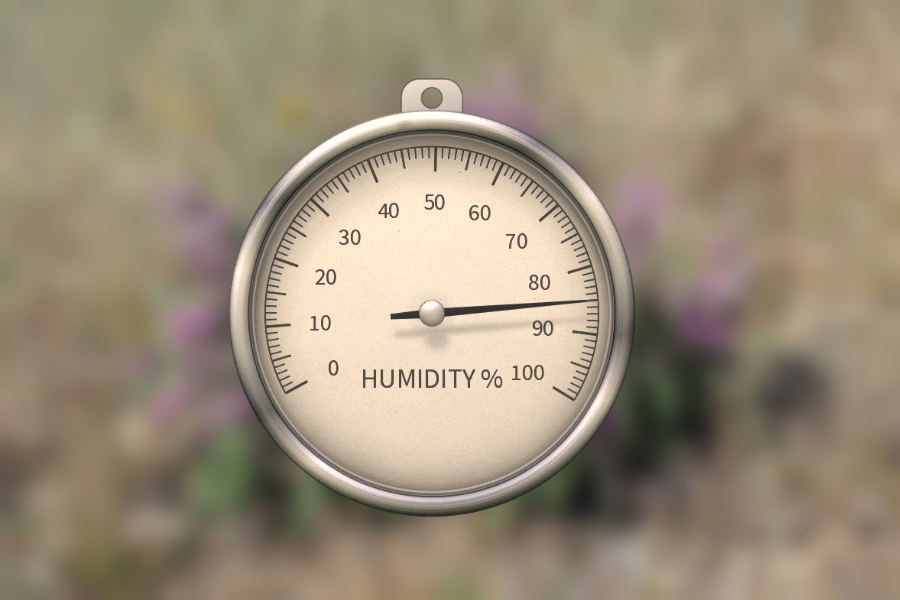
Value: 85 %
